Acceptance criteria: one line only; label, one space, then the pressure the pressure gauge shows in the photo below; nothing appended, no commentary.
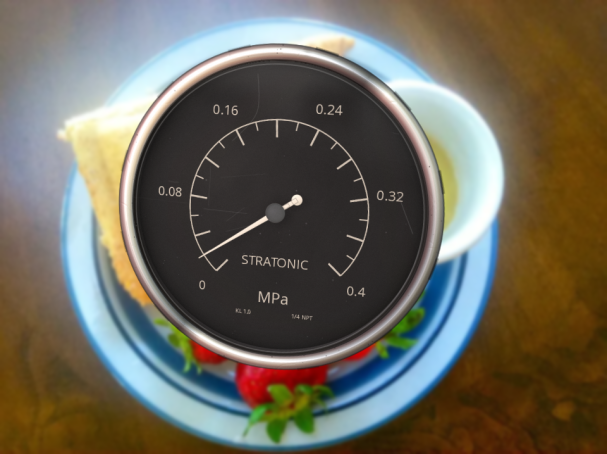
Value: 0.02 MPa
